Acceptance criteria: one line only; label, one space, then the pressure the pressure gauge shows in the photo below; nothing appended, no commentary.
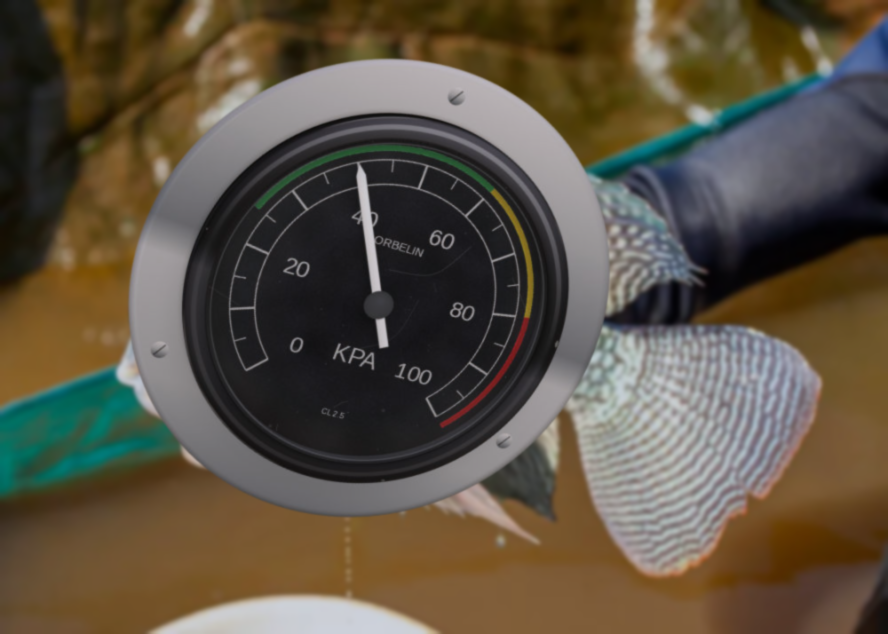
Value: 40 kPa
